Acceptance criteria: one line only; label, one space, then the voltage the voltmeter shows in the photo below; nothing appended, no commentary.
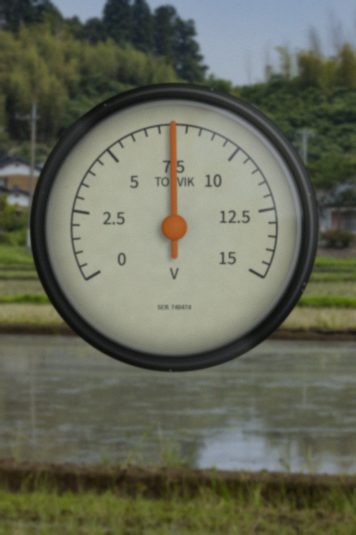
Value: 7.5 V
